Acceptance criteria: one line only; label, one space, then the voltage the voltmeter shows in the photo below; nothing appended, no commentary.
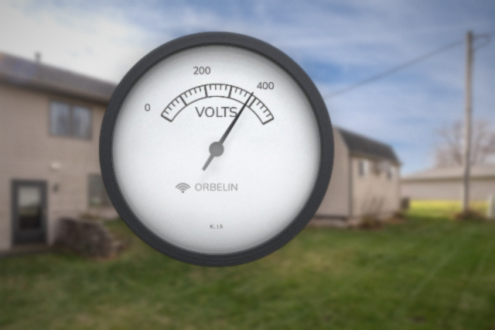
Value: 380 V
